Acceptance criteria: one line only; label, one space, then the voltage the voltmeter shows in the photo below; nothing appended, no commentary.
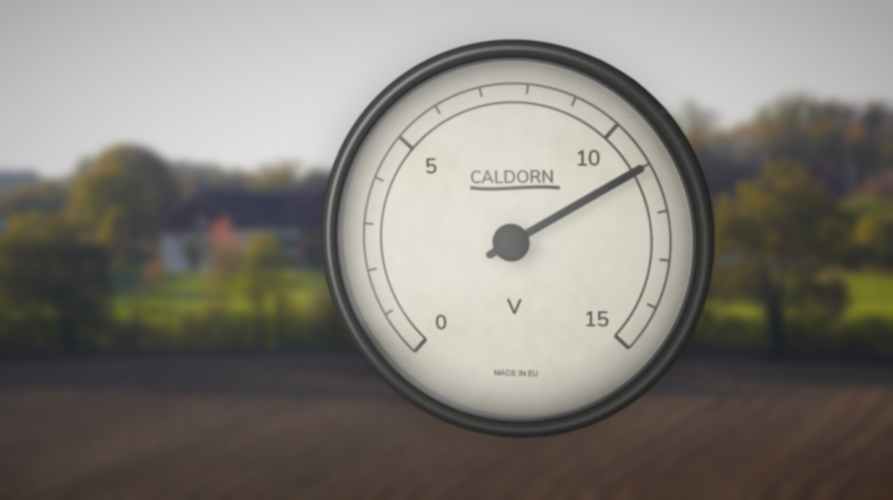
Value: 11 V
